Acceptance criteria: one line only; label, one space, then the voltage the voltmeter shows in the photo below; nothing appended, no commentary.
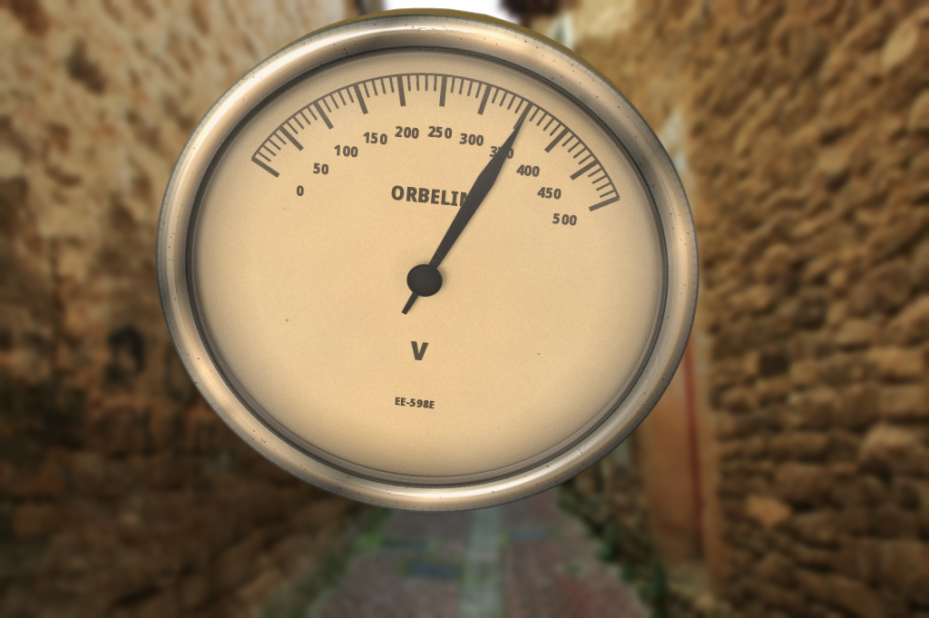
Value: 350 V
